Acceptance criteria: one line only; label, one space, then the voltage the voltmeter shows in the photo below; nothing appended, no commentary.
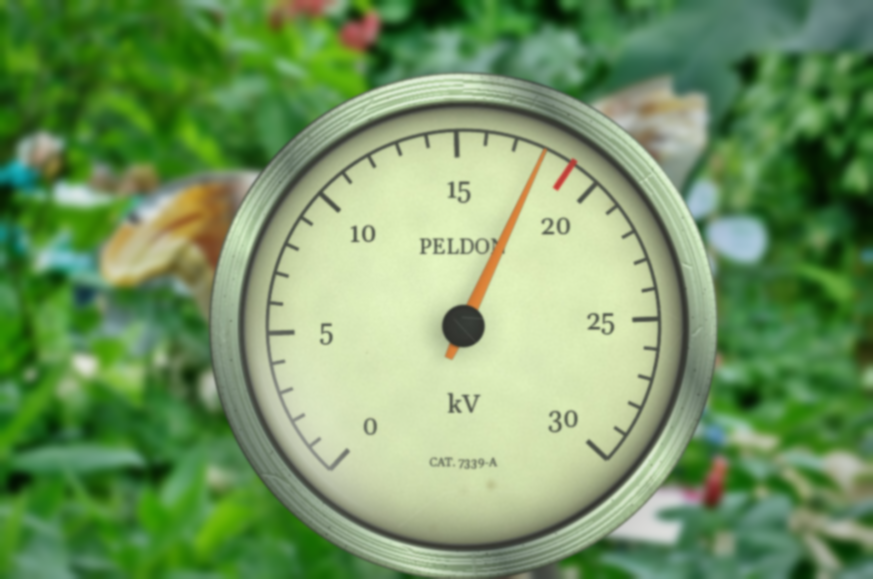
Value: 18 kV
